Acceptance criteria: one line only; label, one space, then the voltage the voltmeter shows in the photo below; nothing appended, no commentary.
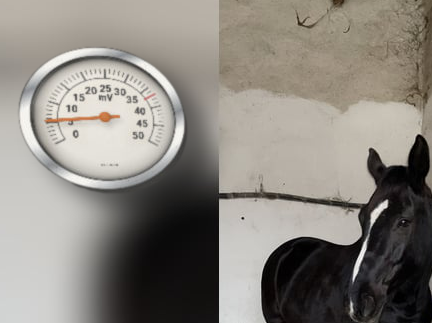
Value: 5 mV
